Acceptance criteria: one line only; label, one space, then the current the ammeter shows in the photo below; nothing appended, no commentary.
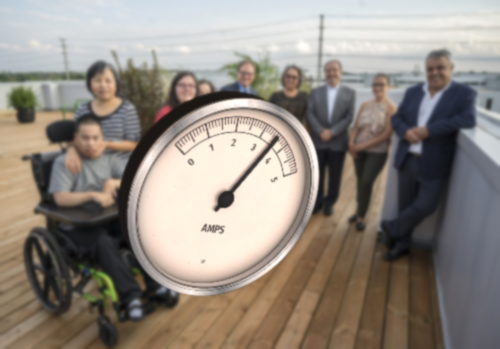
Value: 3.5 A
